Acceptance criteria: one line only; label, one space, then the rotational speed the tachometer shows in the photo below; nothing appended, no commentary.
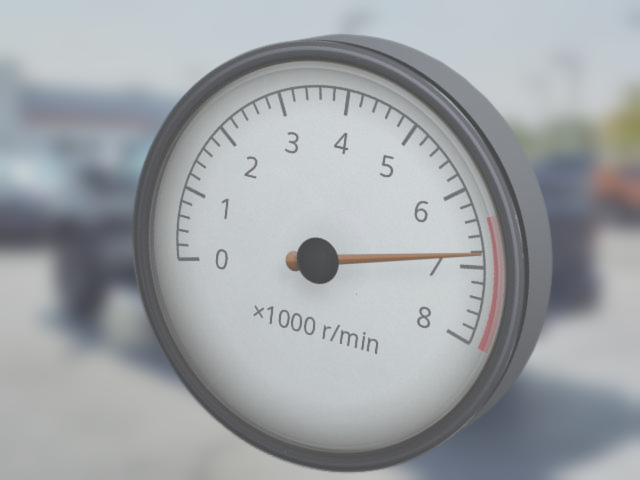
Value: 6800 rpm
